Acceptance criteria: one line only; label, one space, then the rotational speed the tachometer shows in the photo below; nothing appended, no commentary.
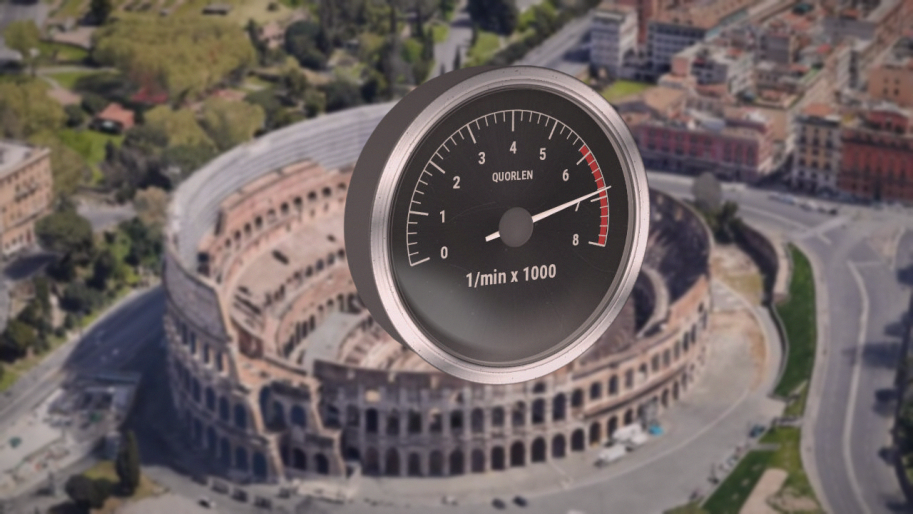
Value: 6800 rpm
